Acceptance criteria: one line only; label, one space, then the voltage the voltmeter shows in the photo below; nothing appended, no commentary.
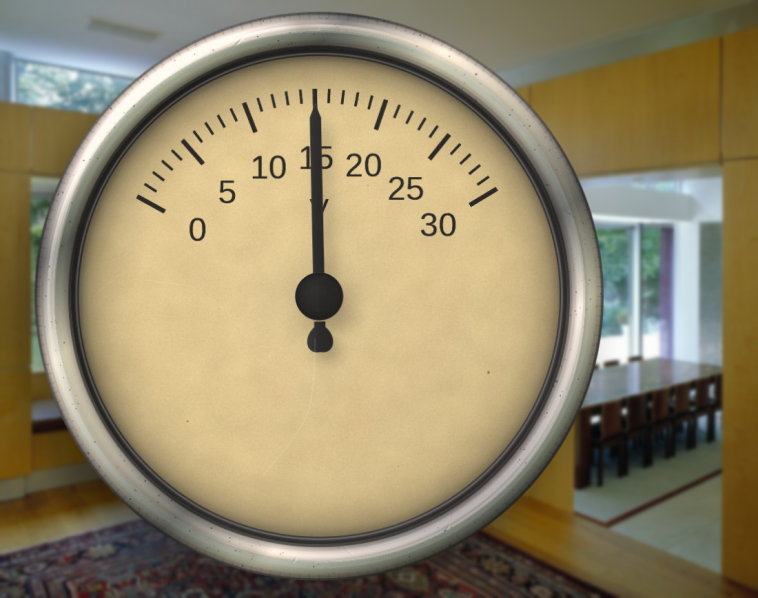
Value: 15 V
